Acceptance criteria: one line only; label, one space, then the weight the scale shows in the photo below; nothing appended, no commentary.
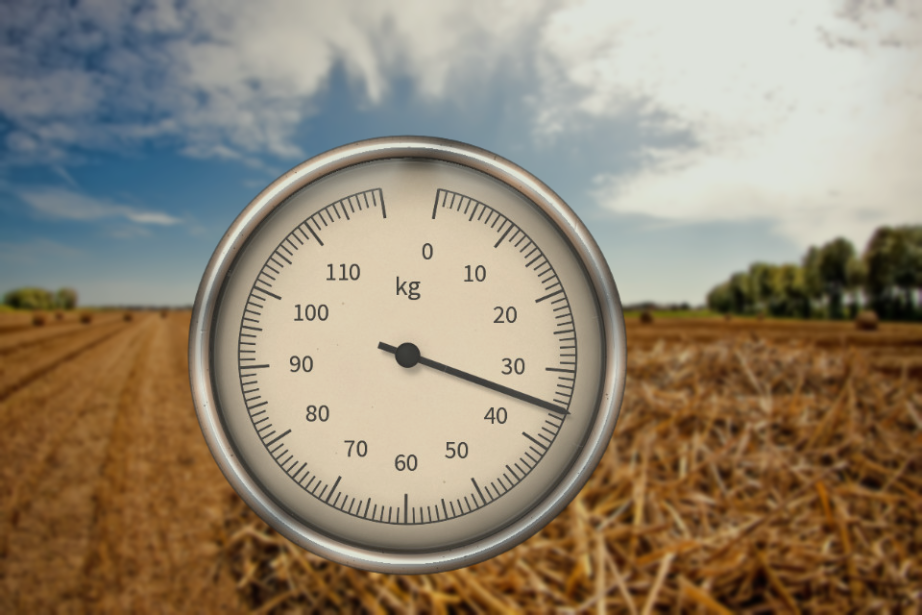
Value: 35 kg
